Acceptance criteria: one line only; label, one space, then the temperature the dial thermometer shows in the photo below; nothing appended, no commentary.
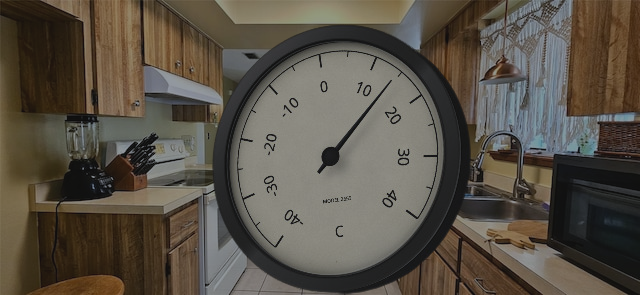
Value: 15 °C
